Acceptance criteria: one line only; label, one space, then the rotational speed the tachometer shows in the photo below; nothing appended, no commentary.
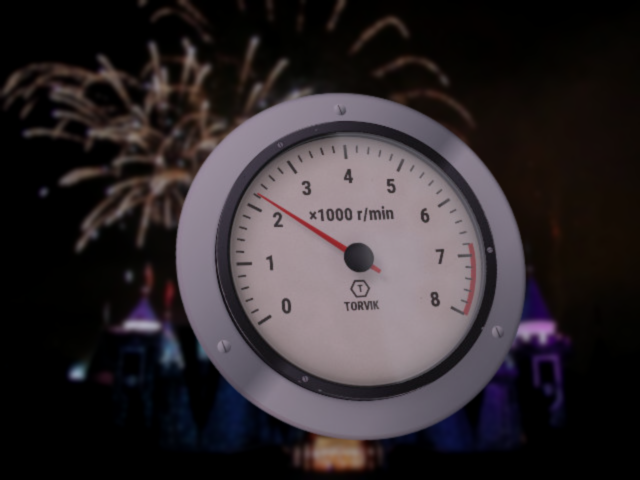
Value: 2200 rpm
